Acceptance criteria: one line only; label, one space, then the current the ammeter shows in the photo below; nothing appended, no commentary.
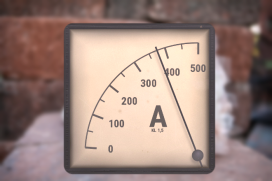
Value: 375 A
